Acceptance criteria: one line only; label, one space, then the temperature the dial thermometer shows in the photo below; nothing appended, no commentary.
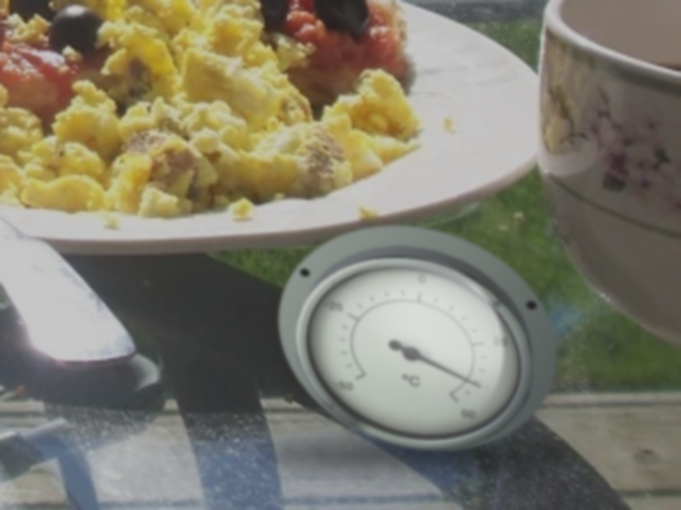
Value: 40 °C
